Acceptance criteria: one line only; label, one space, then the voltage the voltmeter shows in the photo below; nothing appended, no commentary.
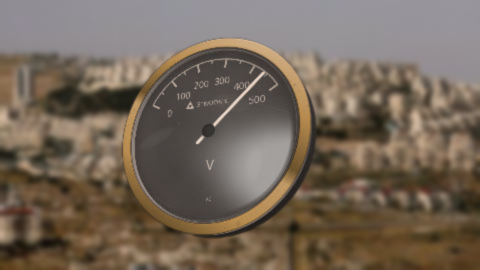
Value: 450 V
